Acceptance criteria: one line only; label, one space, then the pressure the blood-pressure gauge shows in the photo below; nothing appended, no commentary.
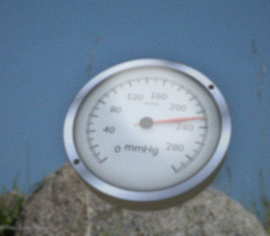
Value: 230 mmHg
